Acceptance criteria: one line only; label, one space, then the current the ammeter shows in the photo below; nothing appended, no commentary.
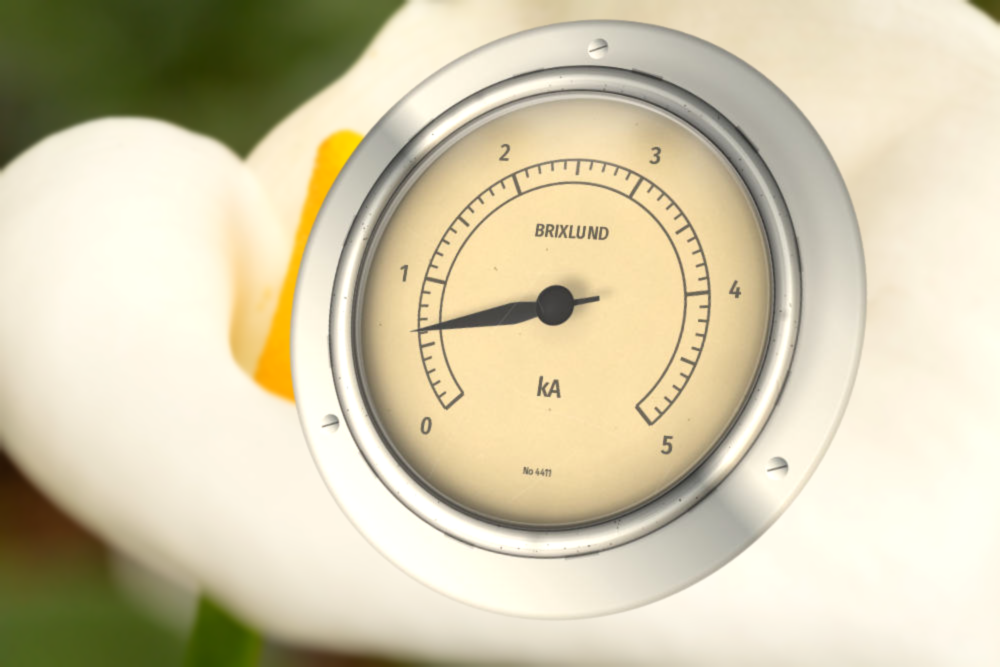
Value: 0.6 kA
